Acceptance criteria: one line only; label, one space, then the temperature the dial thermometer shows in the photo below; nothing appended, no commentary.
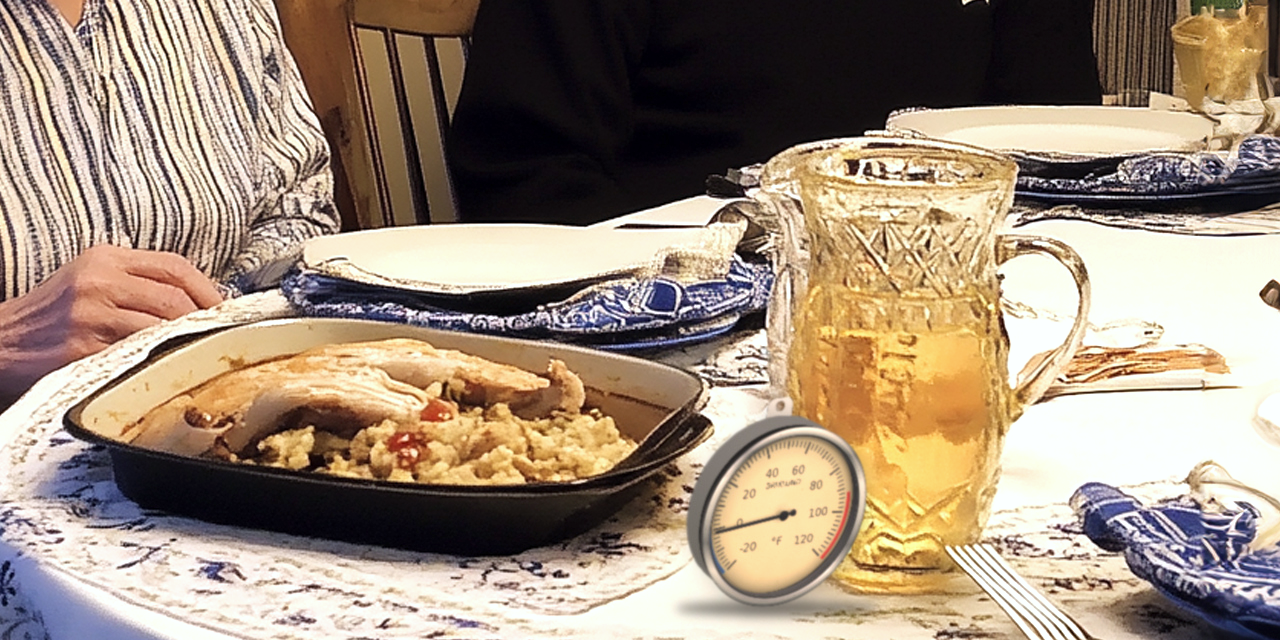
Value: 0 °F
